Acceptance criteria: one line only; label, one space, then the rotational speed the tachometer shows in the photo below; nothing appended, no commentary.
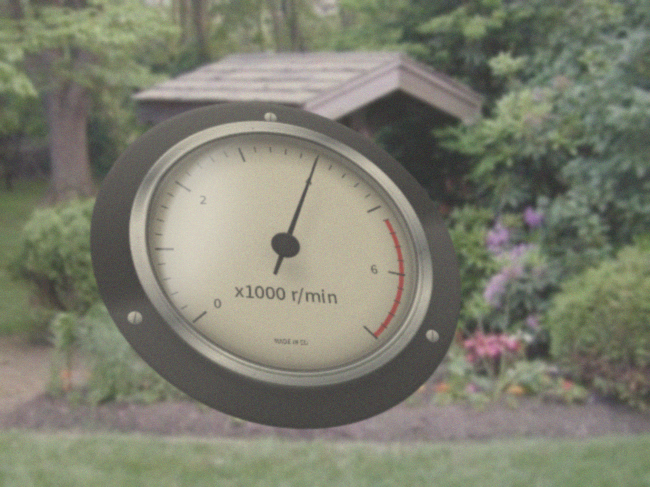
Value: 4000 rpm
